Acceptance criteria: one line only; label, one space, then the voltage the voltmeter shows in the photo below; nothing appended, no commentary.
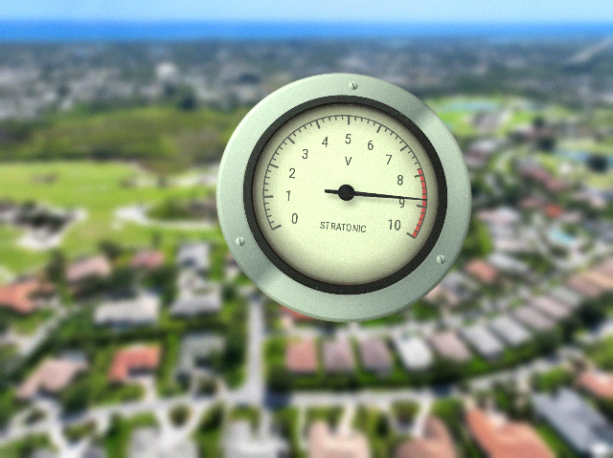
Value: 8.8 V
